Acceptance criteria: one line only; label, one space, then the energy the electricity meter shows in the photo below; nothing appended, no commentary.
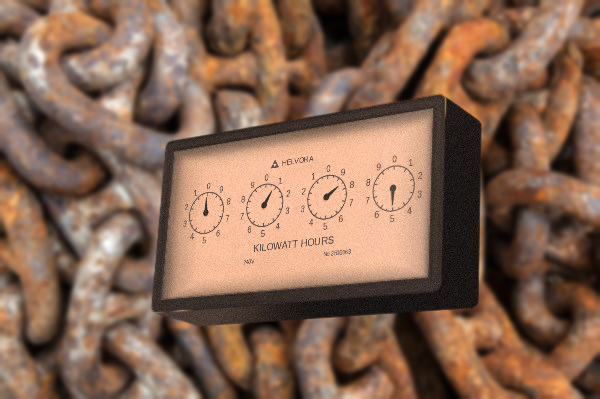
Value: 85 kWh
